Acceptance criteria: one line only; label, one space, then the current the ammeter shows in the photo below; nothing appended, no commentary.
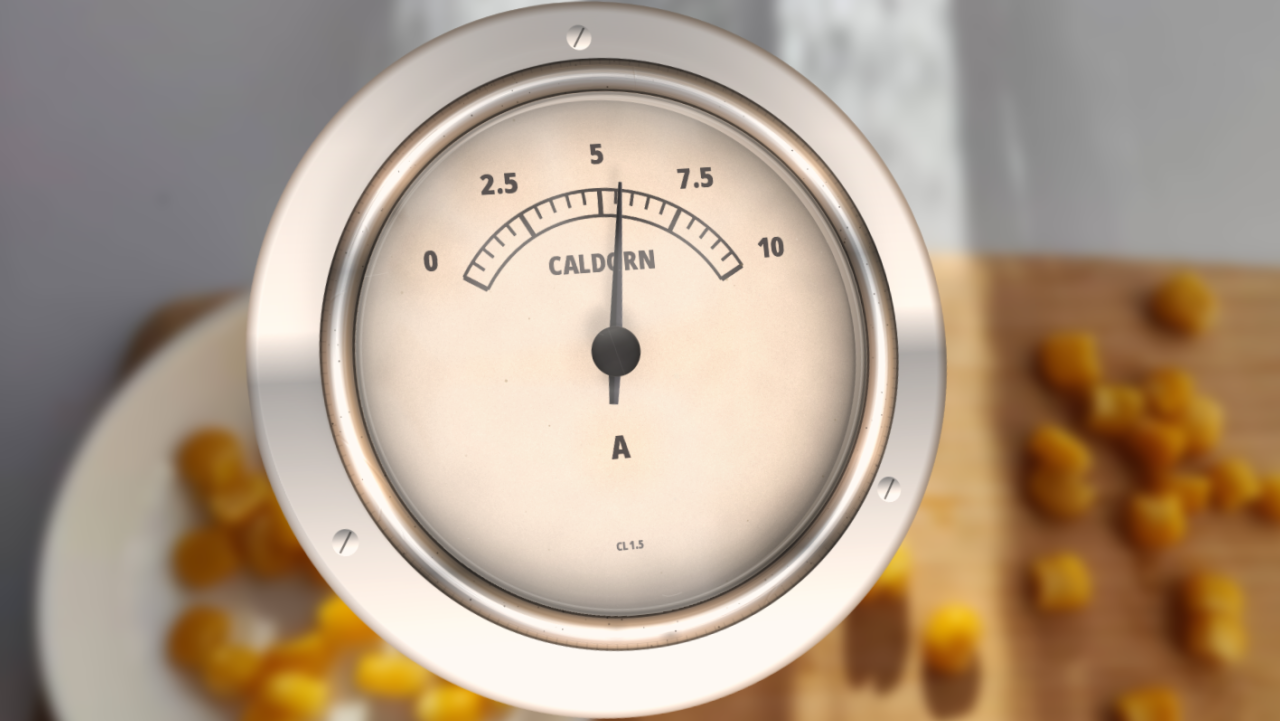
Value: 5.5 A
